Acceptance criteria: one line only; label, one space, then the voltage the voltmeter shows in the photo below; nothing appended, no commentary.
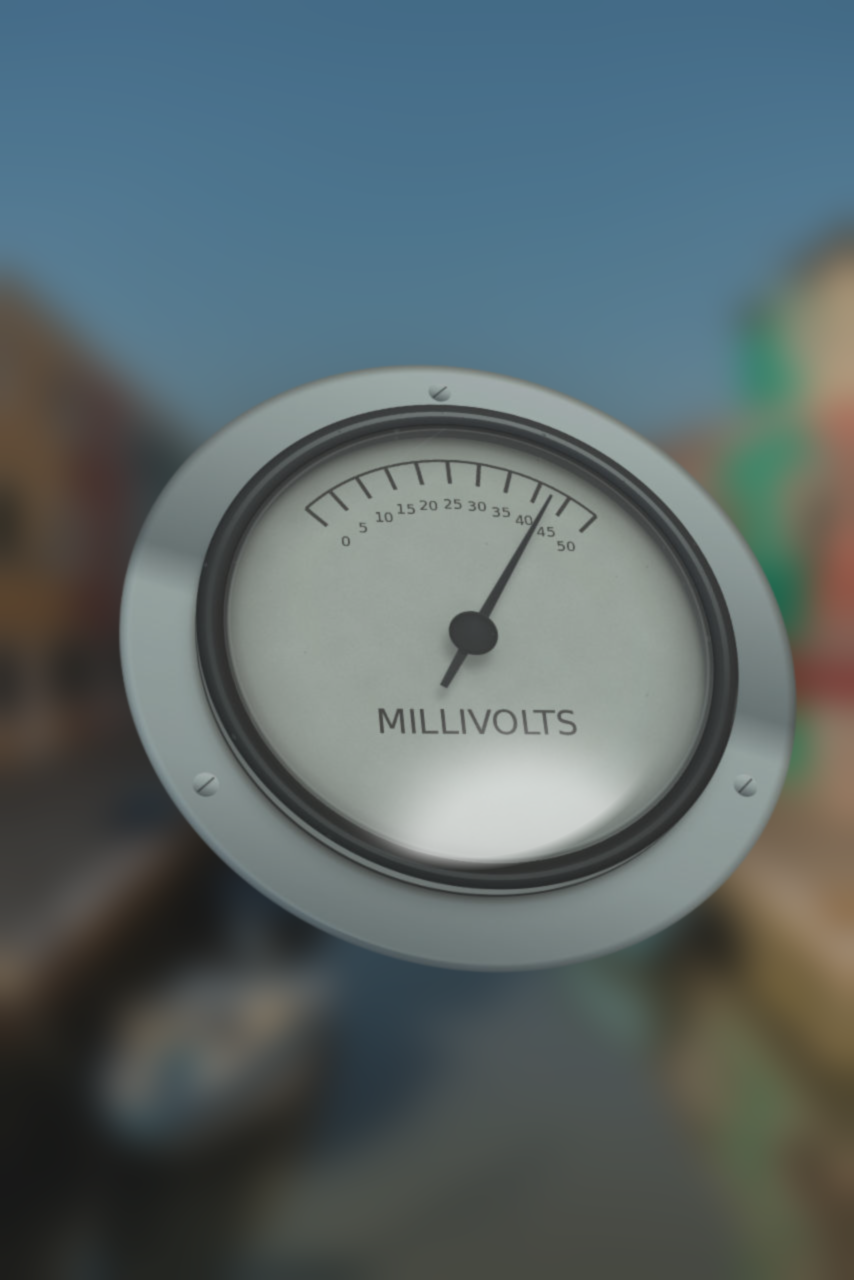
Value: 42.5 mV
